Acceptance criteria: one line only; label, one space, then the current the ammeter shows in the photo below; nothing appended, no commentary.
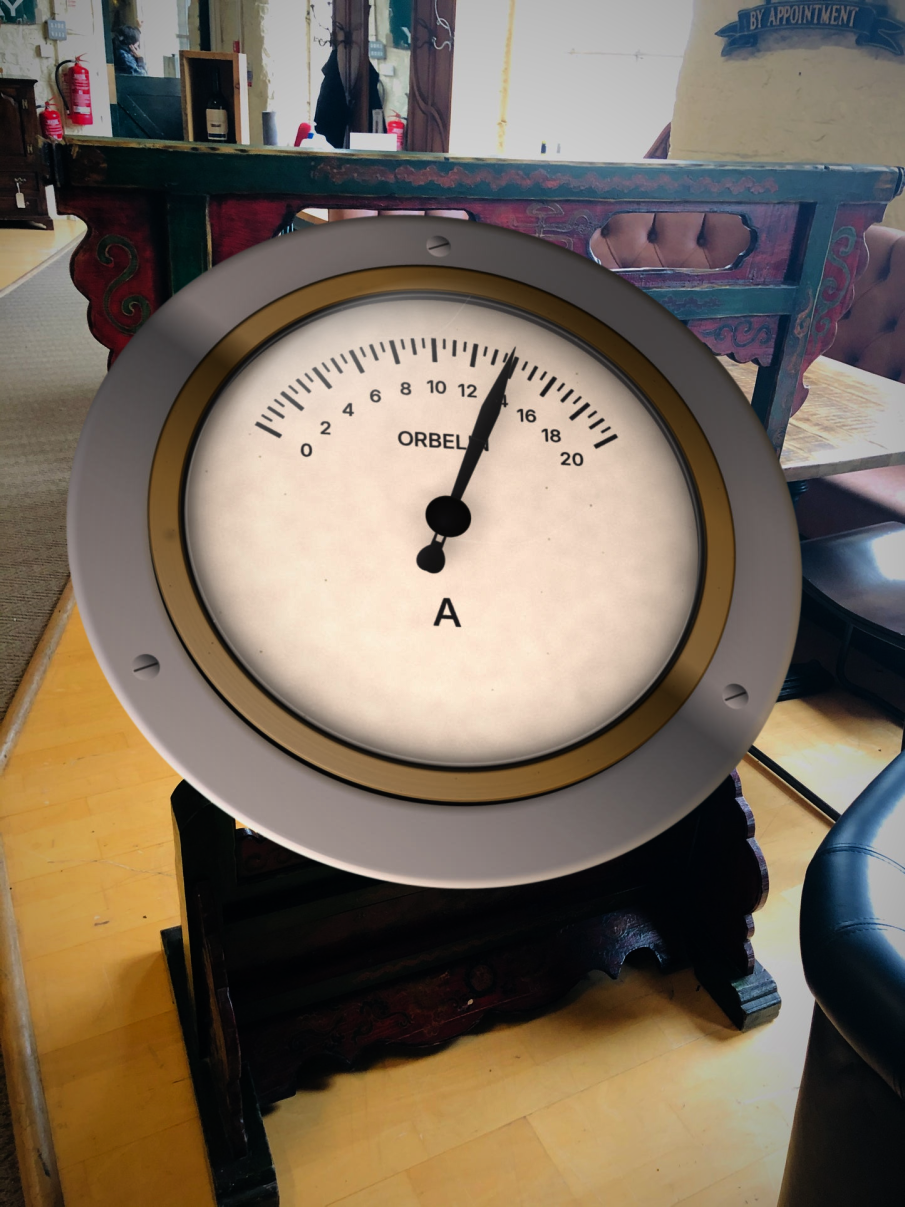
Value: 13.75 A
